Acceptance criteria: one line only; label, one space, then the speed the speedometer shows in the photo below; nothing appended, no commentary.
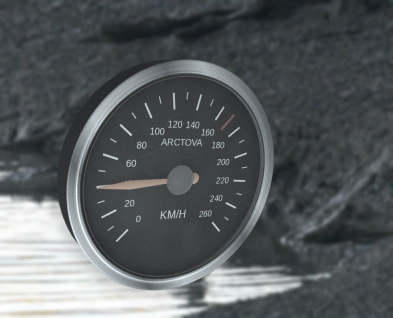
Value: 40 km/h
